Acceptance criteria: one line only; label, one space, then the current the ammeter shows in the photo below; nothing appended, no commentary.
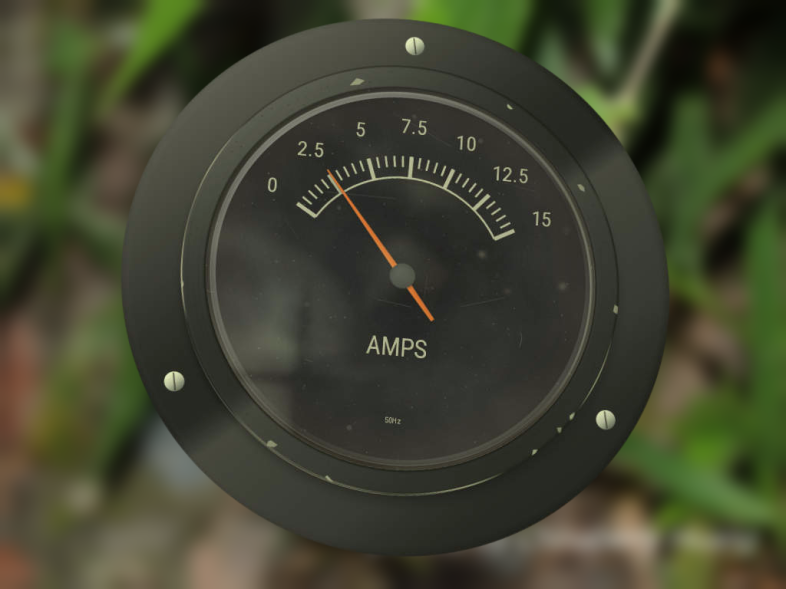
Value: 2.5 A
